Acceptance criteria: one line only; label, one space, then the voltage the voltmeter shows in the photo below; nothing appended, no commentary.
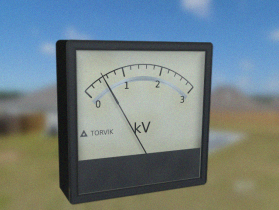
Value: 0.5 kV
